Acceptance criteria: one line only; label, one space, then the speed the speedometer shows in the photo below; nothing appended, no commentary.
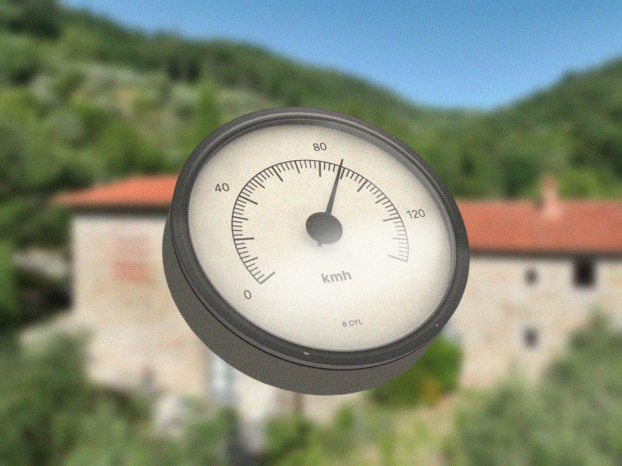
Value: 88 km/h
